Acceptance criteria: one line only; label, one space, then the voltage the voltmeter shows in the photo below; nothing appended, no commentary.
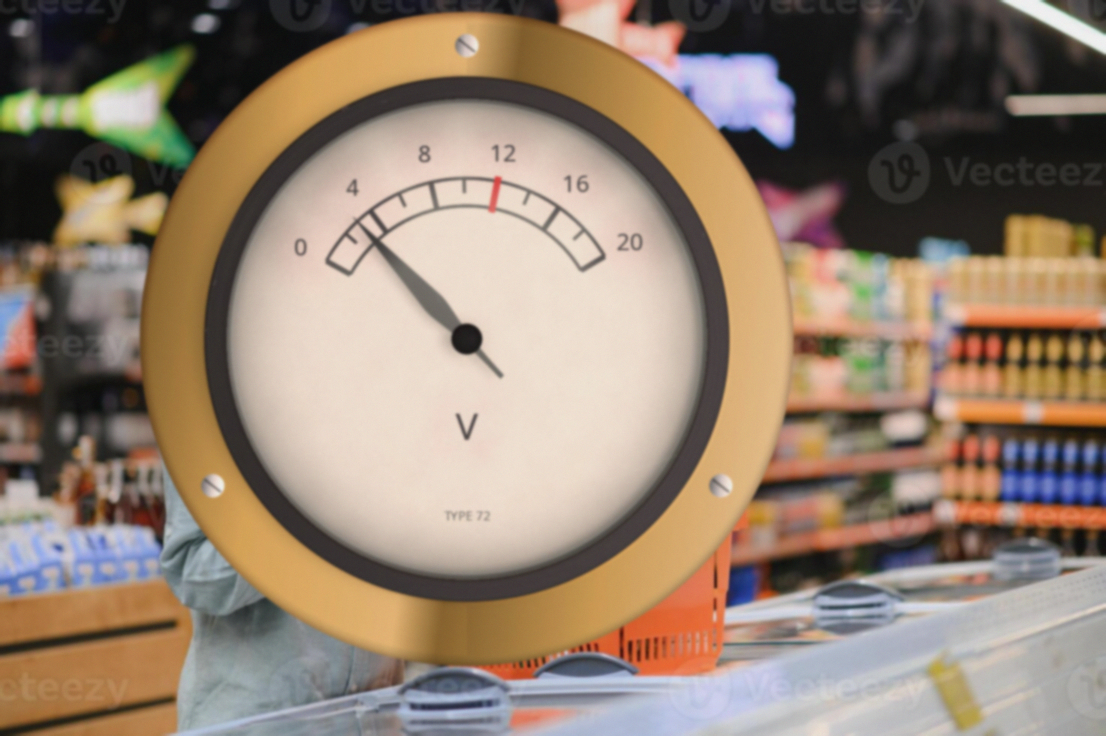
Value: 3 V
